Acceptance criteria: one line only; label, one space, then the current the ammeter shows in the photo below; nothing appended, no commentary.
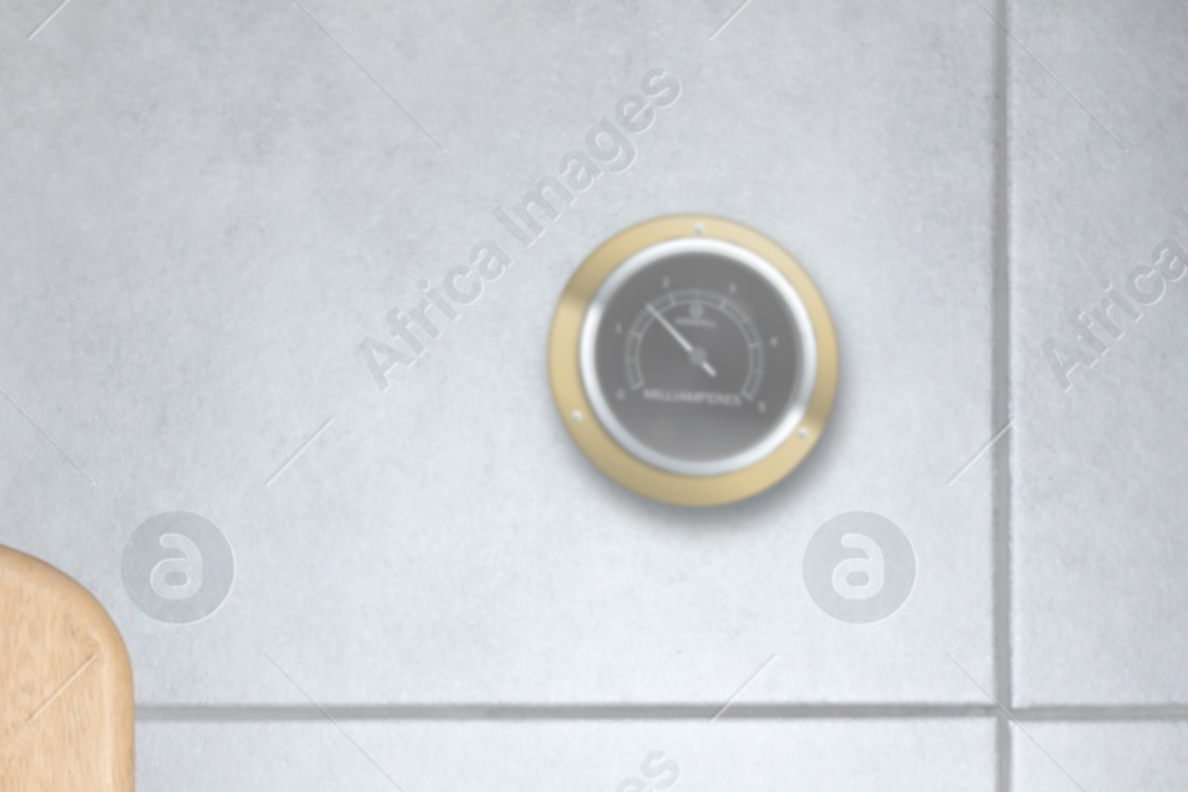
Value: 1.5 mA
